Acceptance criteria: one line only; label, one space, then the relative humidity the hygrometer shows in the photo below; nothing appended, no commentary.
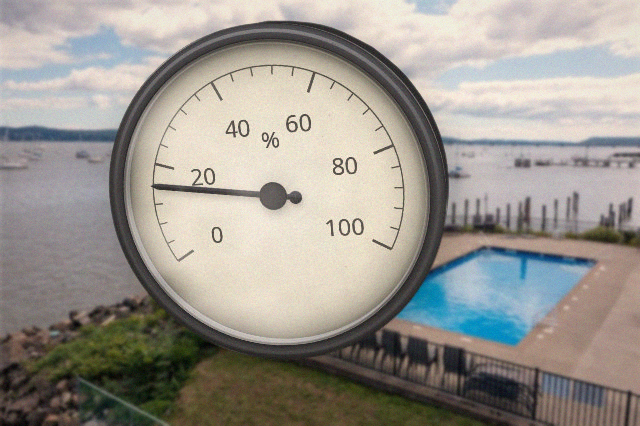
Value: 16 %
